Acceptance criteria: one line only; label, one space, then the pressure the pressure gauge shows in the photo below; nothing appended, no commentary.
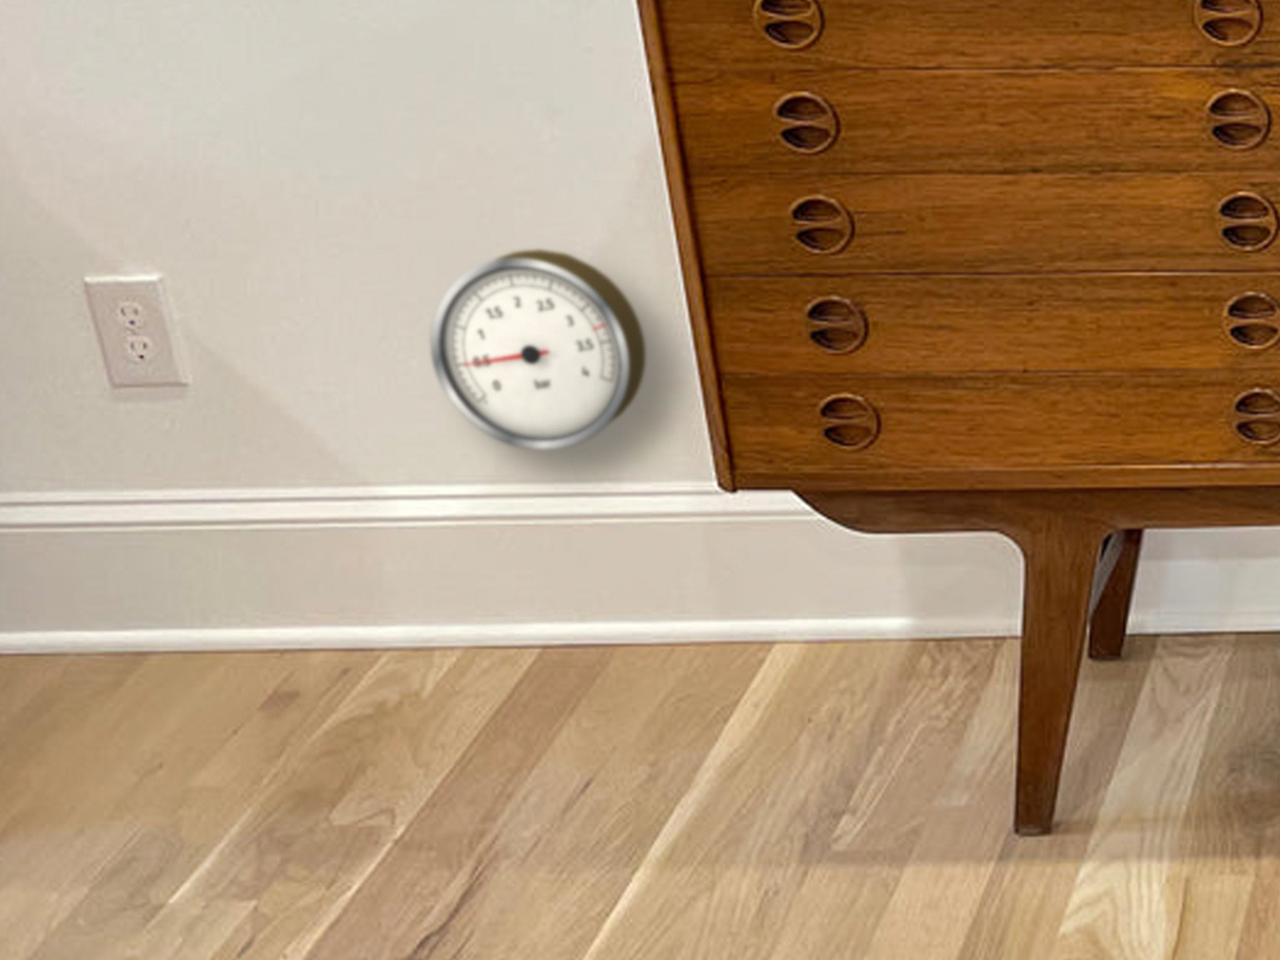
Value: 0.5 bar
